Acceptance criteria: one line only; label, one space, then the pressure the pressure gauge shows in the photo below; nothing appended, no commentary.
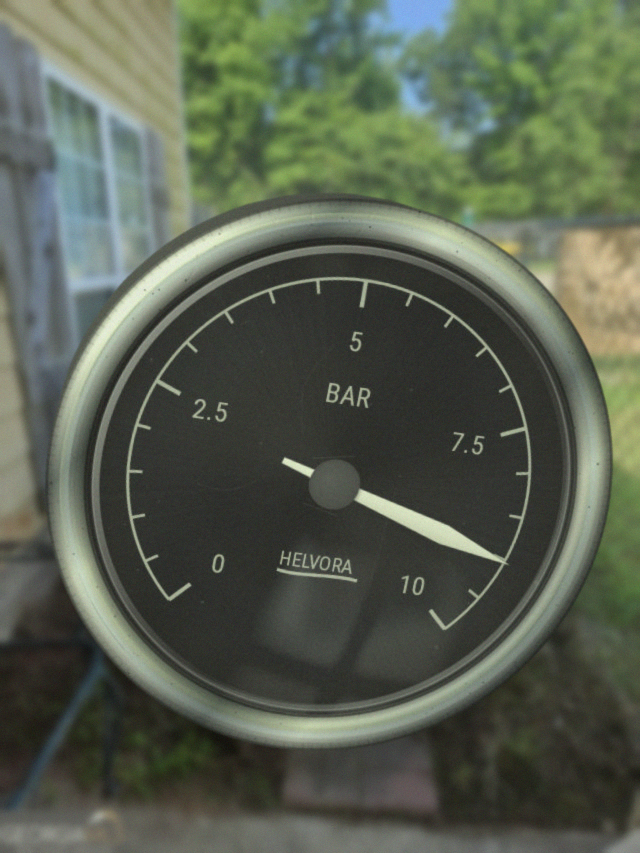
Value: 9 bar
